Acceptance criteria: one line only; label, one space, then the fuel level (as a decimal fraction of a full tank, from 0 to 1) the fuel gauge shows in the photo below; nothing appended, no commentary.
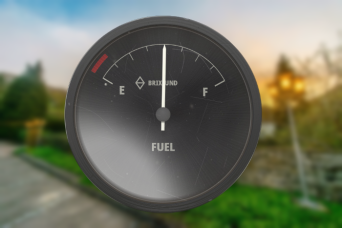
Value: 0.5
